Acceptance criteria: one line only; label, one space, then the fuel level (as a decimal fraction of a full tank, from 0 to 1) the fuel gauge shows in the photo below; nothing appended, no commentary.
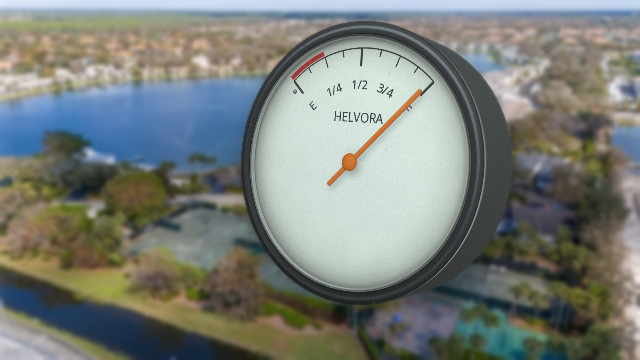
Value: 1
